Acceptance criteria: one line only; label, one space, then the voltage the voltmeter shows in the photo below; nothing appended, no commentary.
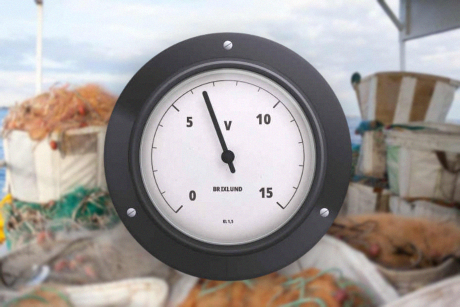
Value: 6.5 V
